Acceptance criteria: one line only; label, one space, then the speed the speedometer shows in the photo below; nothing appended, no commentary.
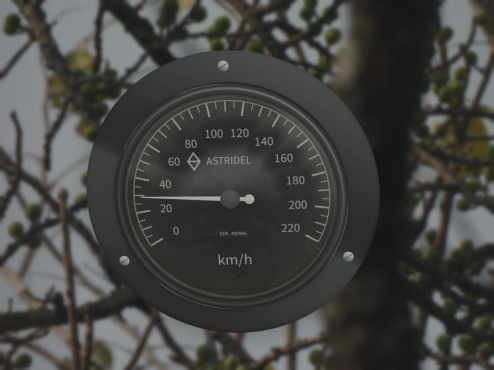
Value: 30 km/h
